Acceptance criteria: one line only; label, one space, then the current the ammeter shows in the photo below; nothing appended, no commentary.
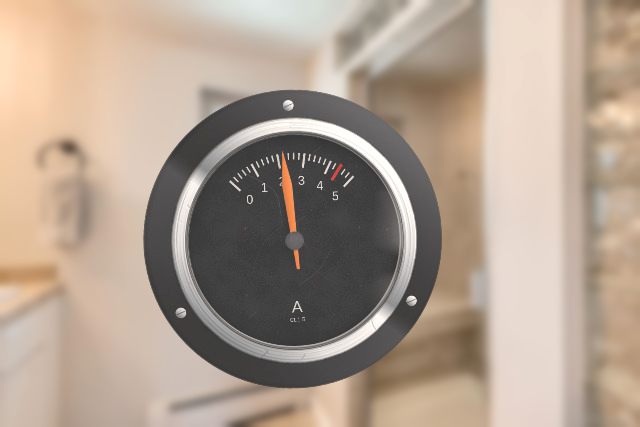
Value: 2.2 A
